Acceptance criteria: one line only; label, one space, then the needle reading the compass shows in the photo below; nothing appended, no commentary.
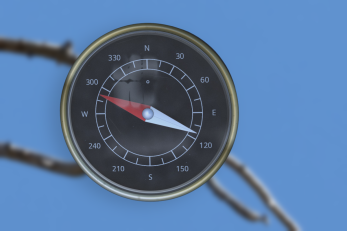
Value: 292.5 °
